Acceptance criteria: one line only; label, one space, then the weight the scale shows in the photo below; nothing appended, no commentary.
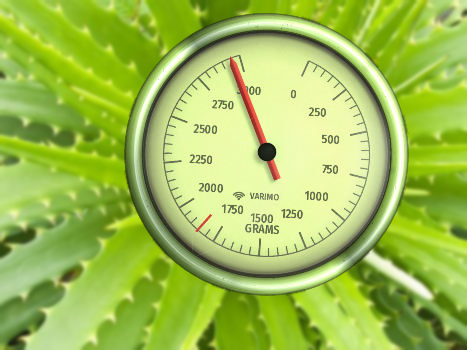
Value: 2950 g
